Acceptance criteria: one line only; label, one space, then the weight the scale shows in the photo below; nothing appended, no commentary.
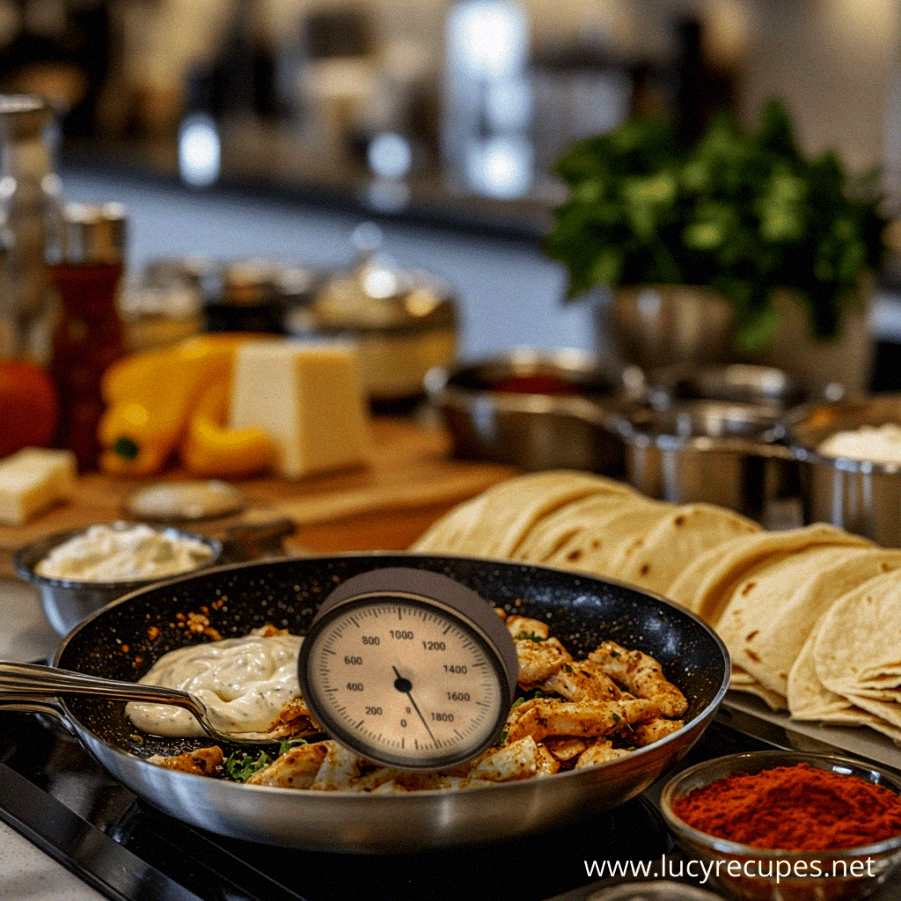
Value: 1900 g
